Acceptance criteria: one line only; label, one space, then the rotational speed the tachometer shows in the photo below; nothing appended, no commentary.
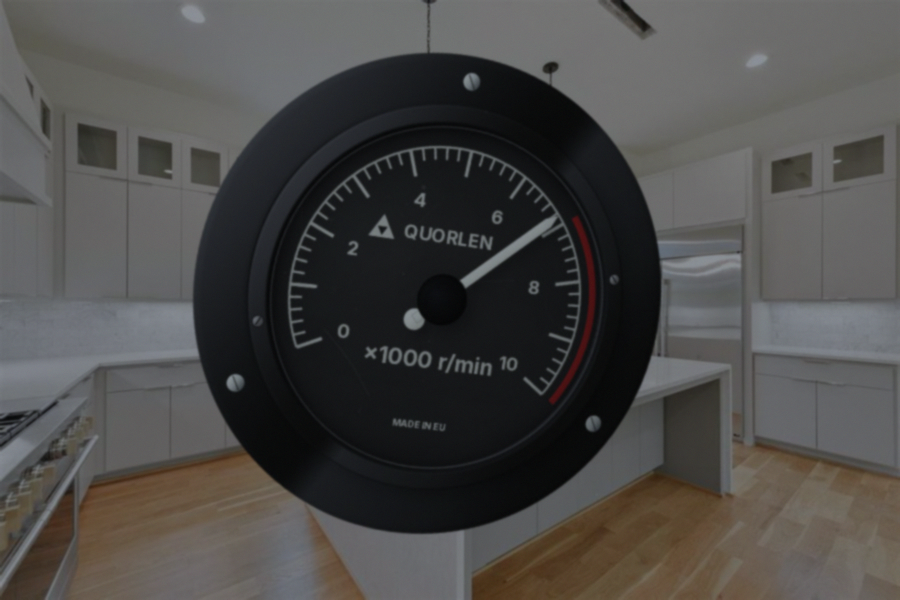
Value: 6800 rpm
